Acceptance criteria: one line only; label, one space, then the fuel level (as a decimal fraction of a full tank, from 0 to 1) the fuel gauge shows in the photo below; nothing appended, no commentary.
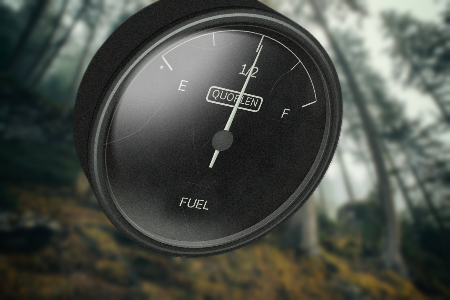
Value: 0.5
